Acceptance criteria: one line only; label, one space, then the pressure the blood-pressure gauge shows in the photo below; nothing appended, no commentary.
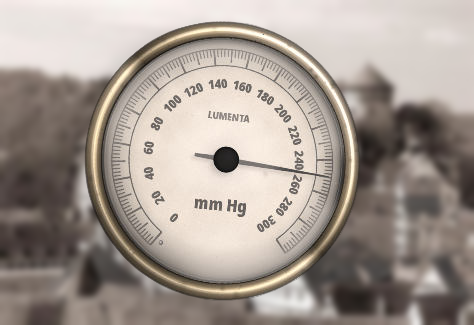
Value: 250 mmHg
